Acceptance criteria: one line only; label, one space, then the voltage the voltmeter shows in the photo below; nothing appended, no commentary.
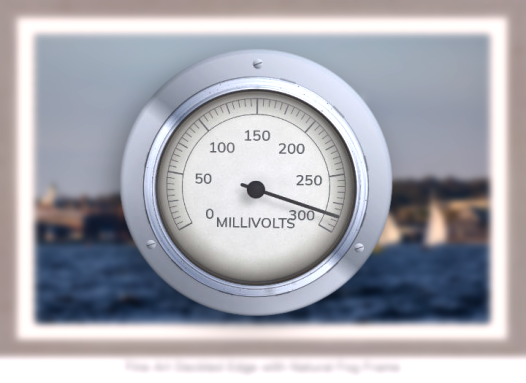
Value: 285 mV
